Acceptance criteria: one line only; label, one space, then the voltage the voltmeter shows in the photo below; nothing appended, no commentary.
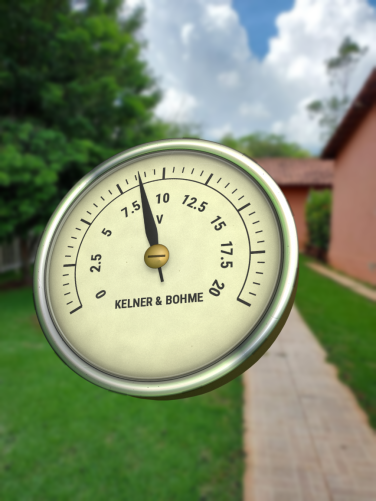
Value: 8.75 V
